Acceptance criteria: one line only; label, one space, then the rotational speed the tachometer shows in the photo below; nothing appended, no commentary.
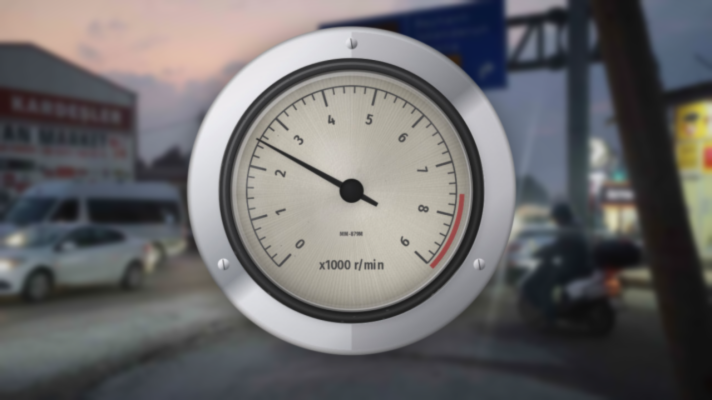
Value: 2500 rpm
